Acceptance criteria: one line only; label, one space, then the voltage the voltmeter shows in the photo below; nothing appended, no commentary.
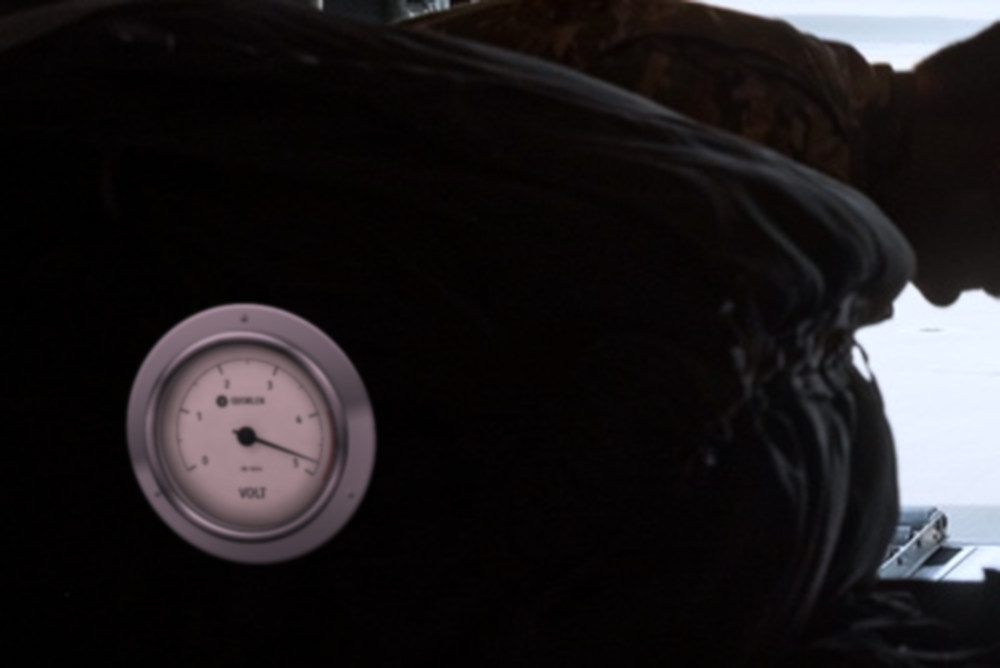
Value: 4.75 V
